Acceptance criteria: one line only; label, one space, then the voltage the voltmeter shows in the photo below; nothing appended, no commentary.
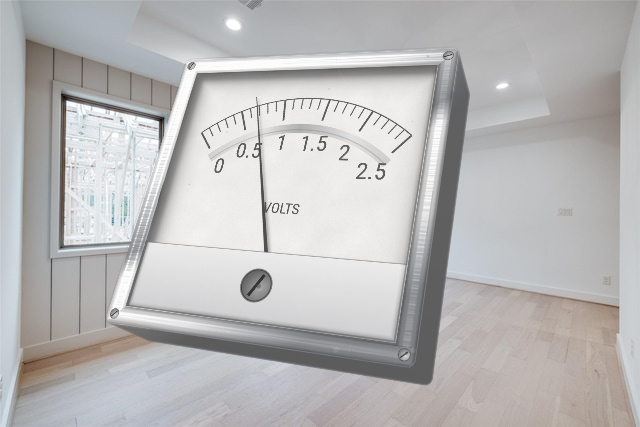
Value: 0.7 V
